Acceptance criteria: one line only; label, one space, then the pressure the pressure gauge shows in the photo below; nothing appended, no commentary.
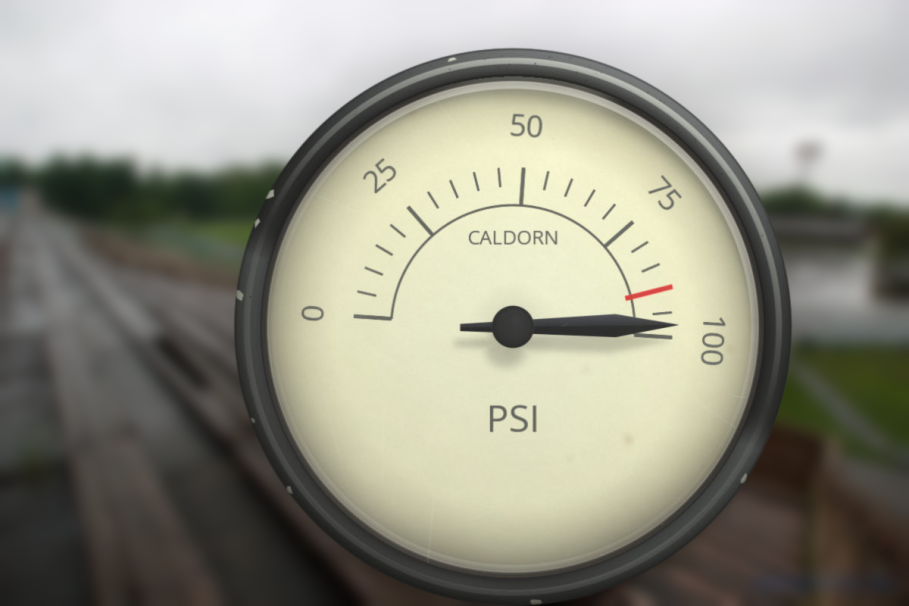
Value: 97.5 psi
